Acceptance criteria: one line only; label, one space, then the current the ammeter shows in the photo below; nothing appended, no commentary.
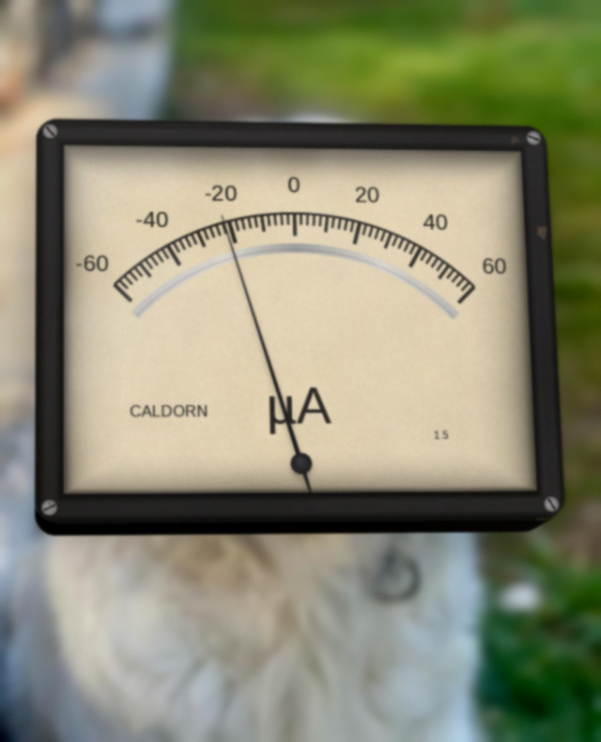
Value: -22 µA
